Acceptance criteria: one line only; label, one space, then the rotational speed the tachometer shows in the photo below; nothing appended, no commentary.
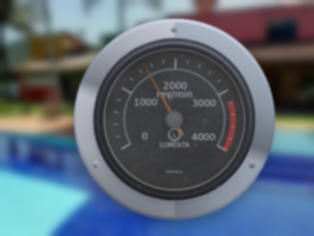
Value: 1500 rpm
